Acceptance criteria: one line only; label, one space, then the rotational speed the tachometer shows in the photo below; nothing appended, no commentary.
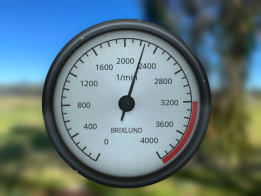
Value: 2250 rpm
